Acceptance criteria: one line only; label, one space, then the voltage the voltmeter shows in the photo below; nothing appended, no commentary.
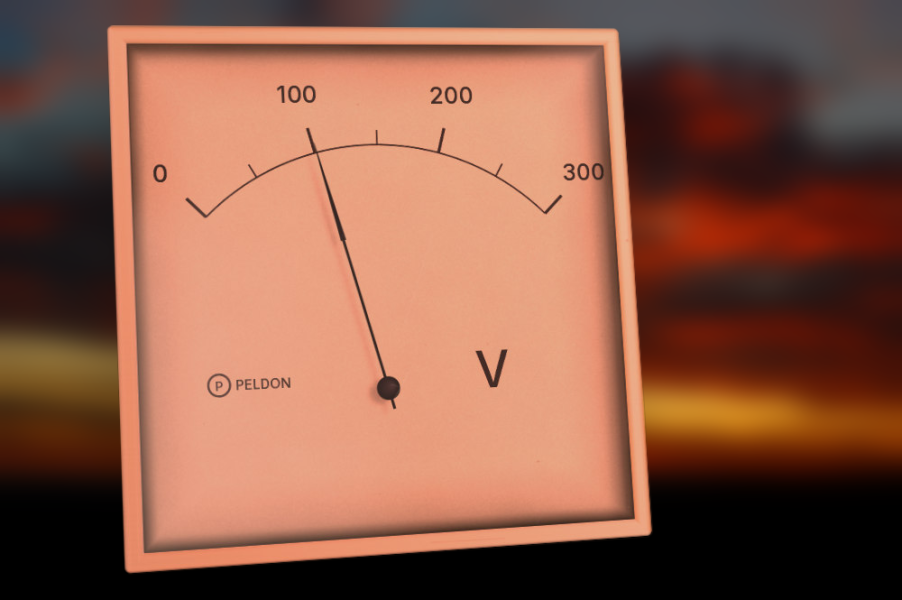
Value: 100 V
